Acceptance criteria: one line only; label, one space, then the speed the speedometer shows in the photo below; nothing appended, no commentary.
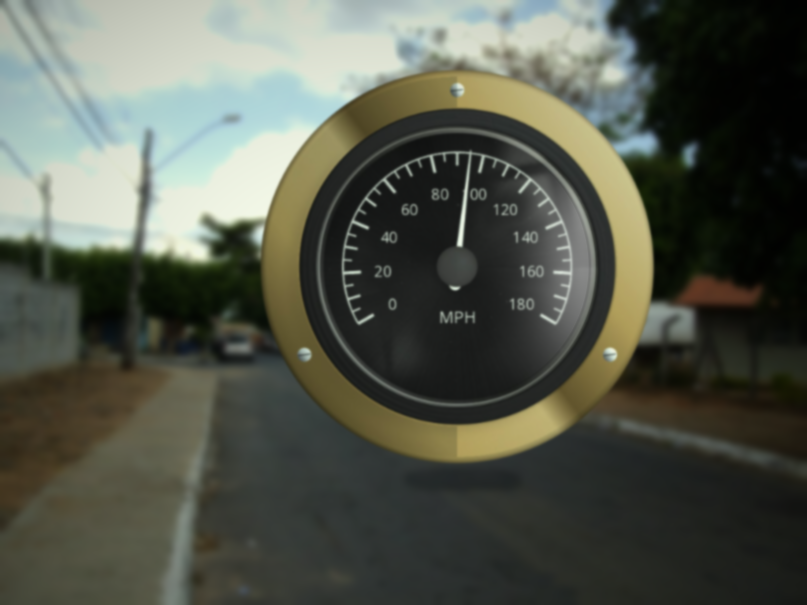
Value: 95 mph
